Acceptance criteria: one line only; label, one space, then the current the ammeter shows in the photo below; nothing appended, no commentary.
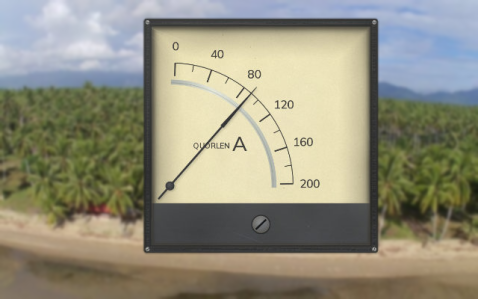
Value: 90 A
